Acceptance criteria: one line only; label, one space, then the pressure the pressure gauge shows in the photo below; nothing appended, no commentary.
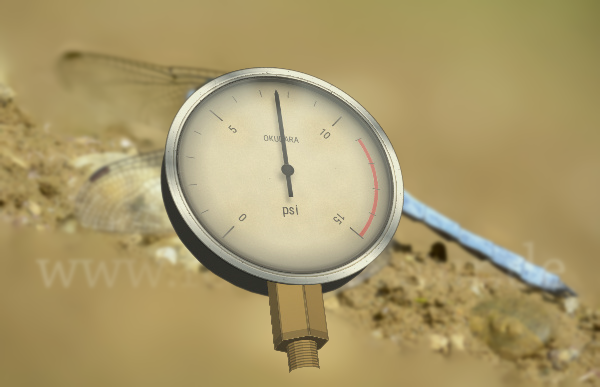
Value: 7.5 psi
